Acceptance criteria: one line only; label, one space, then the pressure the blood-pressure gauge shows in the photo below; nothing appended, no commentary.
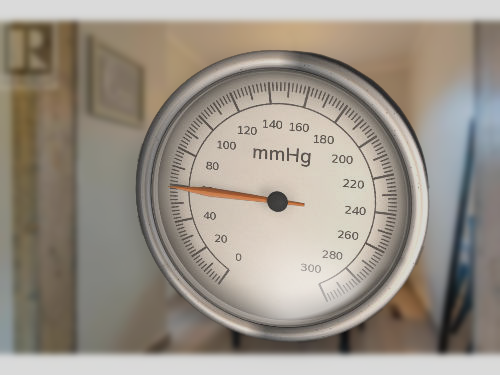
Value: 60 mmHg
